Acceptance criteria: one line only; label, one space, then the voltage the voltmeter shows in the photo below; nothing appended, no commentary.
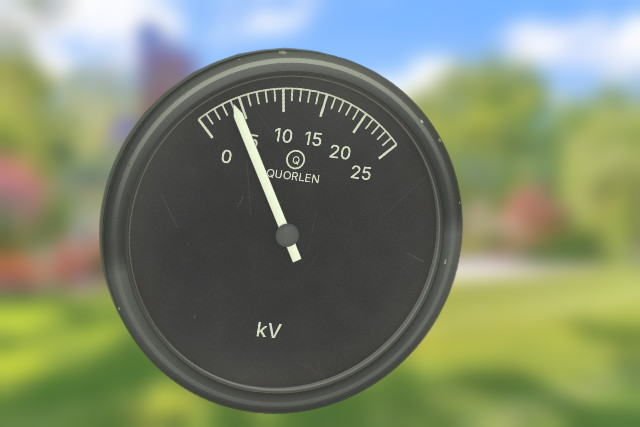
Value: 4 kV
